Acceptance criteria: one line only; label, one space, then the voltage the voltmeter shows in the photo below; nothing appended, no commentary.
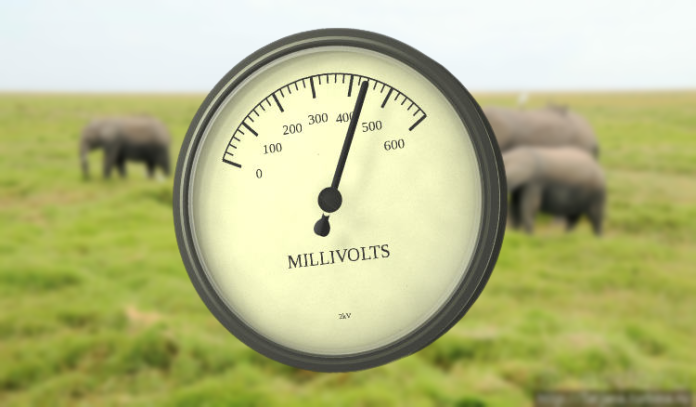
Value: 440 mV
